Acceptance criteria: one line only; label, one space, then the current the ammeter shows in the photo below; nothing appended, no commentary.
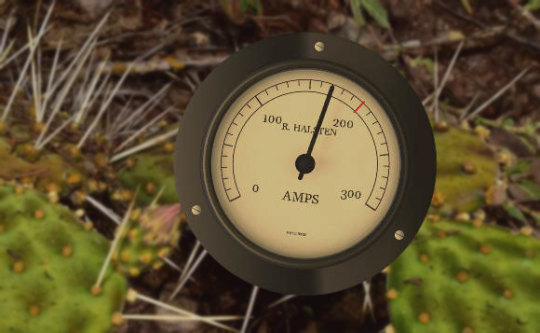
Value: 170 A
